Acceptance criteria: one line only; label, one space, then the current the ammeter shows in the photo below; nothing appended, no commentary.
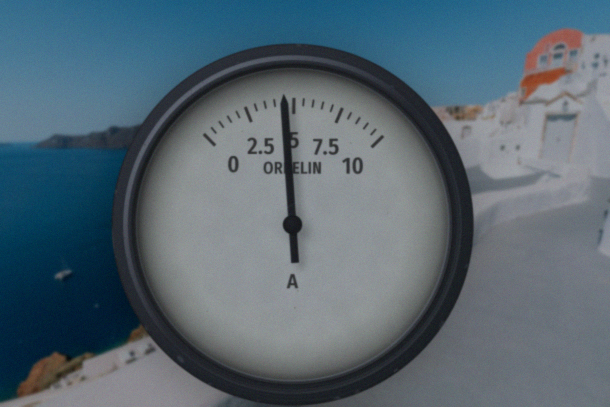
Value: 4.5 A
